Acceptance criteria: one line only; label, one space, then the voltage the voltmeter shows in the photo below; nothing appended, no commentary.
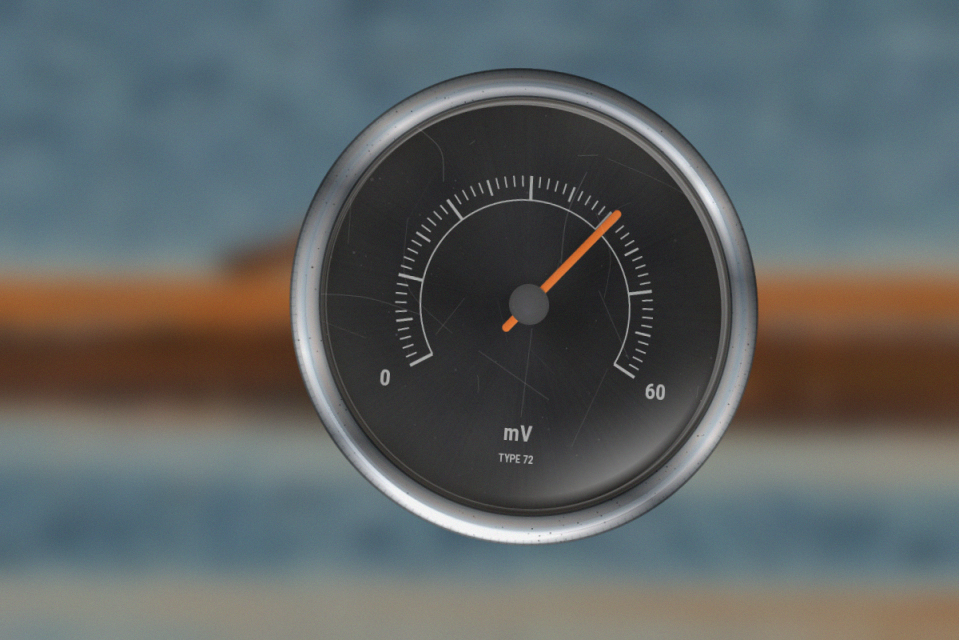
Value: 40.5 mV
